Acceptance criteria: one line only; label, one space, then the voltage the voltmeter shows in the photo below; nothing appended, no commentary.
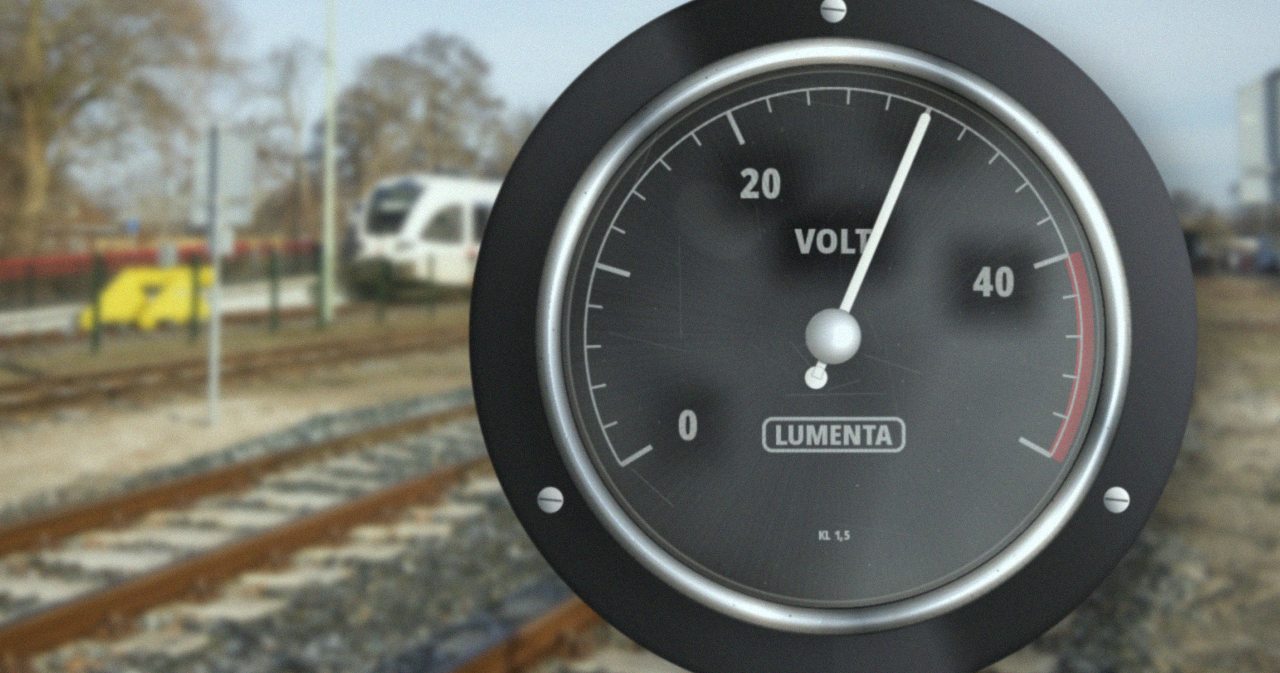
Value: 30 V
